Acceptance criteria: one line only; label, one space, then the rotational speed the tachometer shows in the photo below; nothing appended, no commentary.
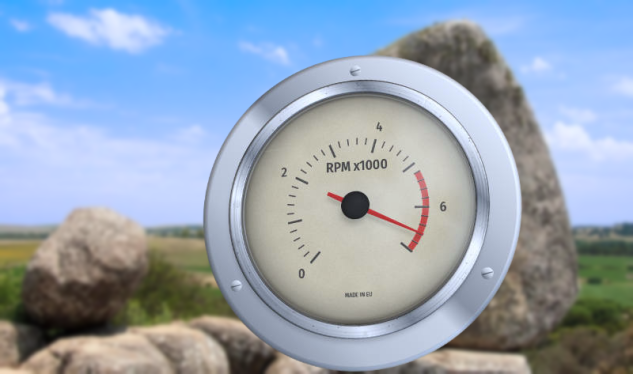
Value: 6600 rpm
